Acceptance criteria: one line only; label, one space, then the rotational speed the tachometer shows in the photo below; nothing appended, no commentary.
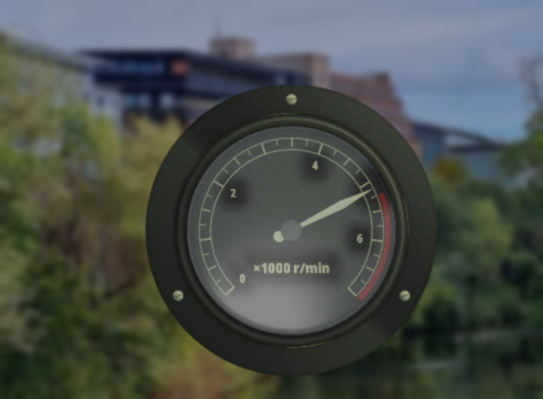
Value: 5125 rpm
